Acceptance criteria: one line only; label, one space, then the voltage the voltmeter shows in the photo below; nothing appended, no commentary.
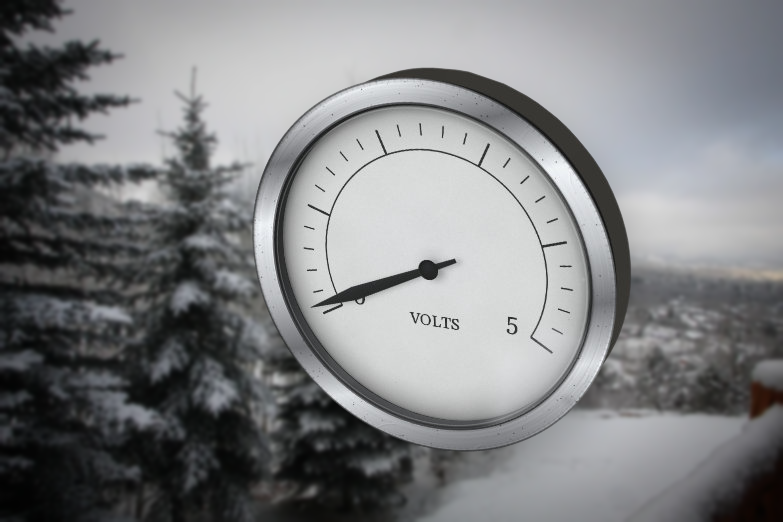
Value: 0.1 V
